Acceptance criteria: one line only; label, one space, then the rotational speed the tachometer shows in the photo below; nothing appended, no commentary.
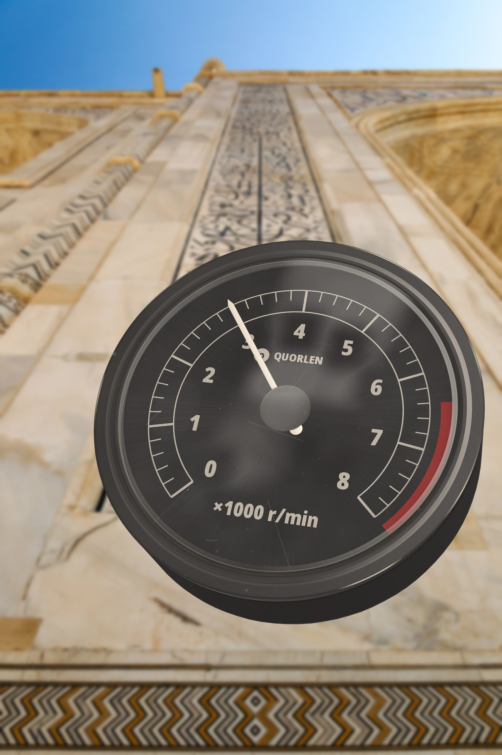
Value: 3000 rpm
